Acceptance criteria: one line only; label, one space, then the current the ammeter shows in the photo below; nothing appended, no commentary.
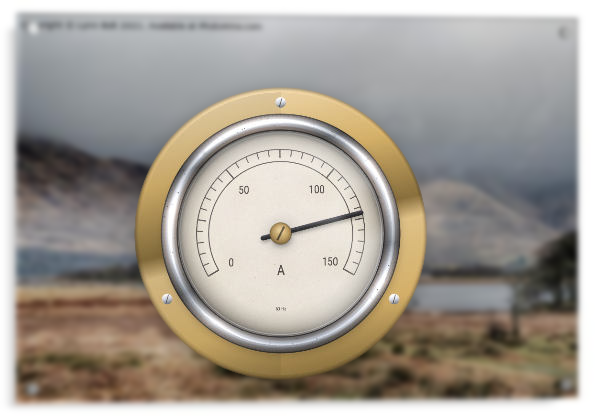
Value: 122.5 A
